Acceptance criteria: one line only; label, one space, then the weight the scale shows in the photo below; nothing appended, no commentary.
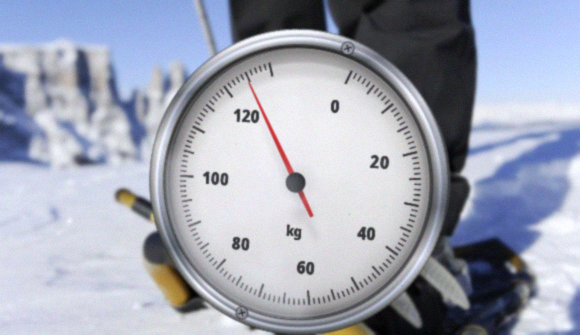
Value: 125 kg
